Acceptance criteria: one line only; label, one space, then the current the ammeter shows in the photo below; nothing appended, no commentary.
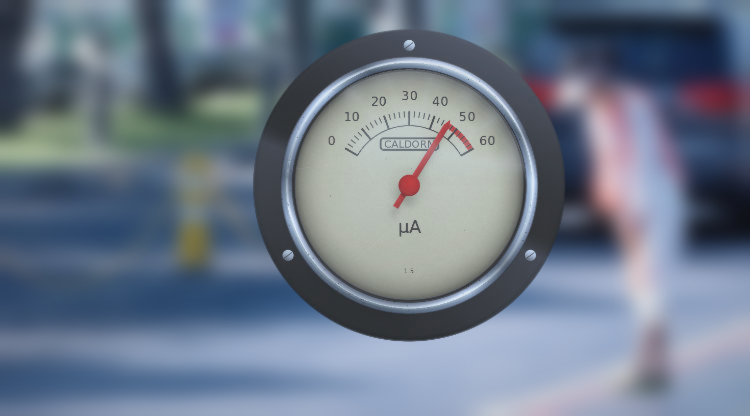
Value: 46 µA
